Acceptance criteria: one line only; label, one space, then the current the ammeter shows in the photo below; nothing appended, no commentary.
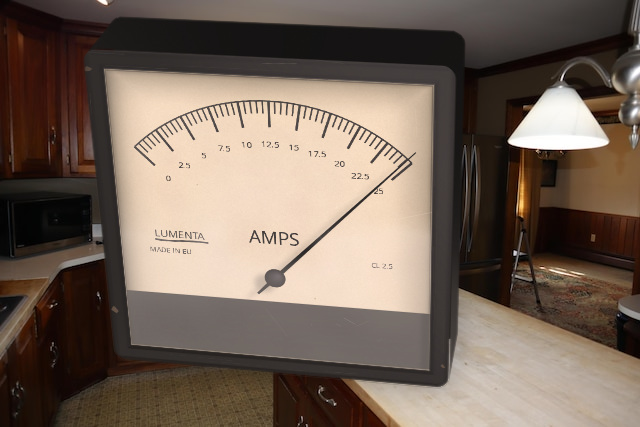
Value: 24.5 A
